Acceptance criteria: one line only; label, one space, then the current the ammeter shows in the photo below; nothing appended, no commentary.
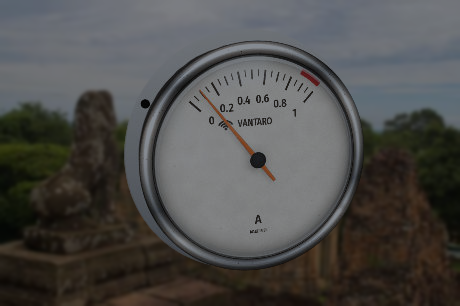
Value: 0.1 A
